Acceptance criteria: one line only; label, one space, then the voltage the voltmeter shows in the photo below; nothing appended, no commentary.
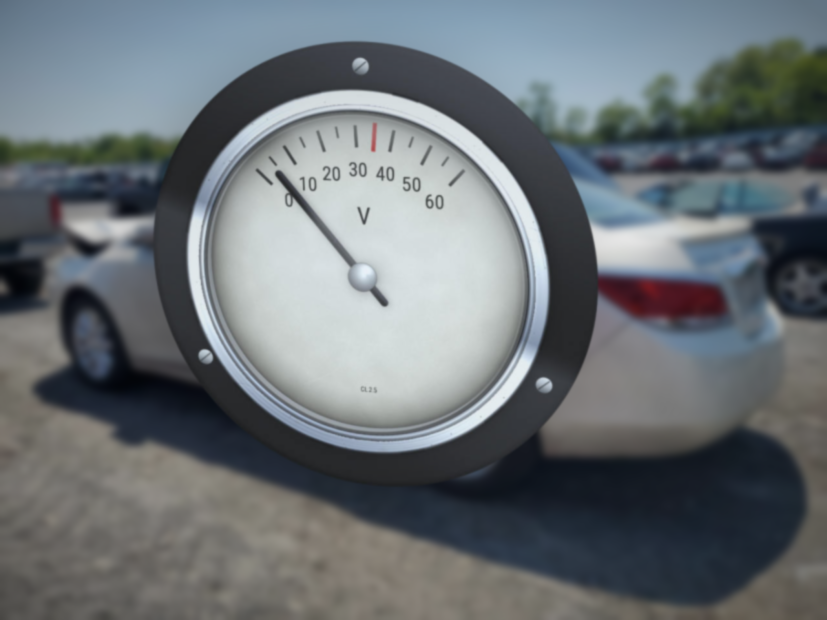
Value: 5 V
